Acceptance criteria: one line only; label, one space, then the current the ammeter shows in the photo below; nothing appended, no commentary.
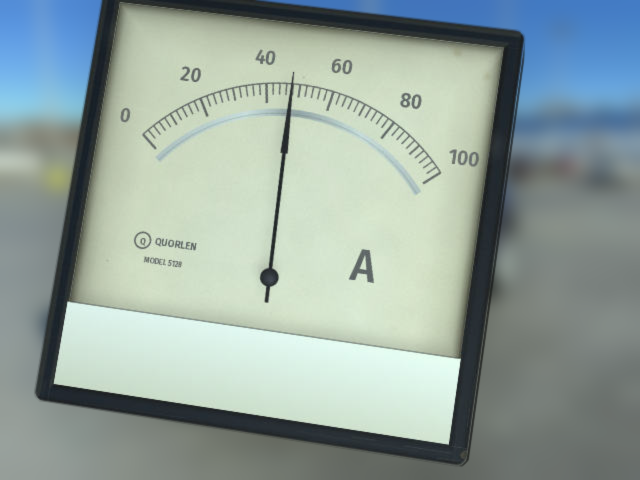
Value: 48 A
